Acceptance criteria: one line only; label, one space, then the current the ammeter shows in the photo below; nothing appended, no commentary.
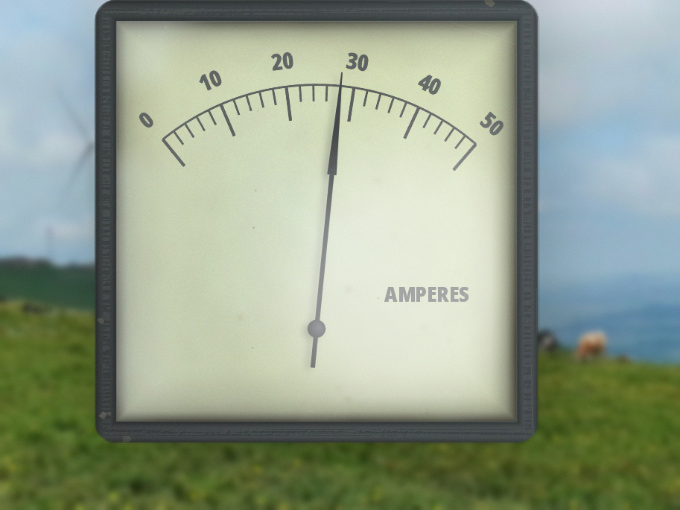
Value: 28 A
